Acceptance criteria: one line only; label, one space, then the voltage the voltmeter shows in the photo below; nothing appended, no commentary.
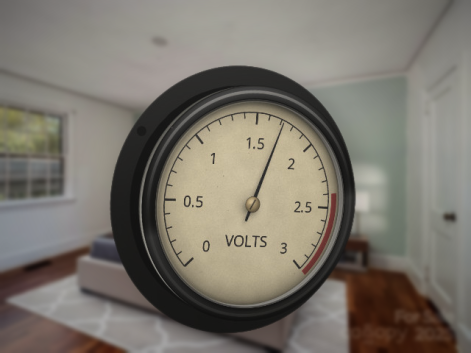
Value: 1.7 V
